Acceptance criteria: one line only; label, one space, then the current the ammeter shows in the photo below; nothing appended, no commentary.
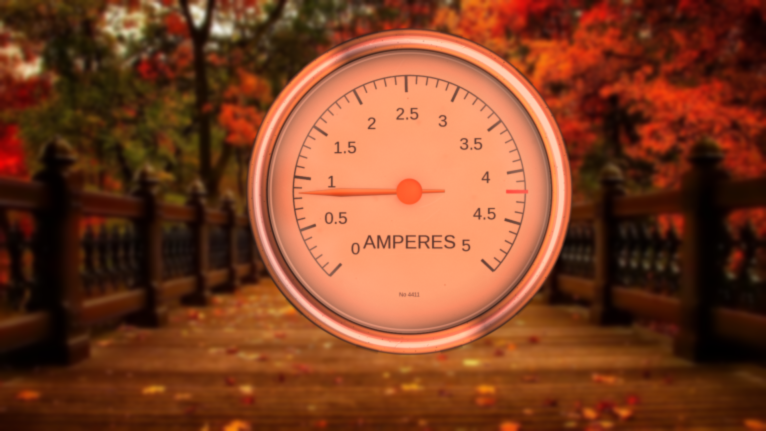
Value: 0.85 A
